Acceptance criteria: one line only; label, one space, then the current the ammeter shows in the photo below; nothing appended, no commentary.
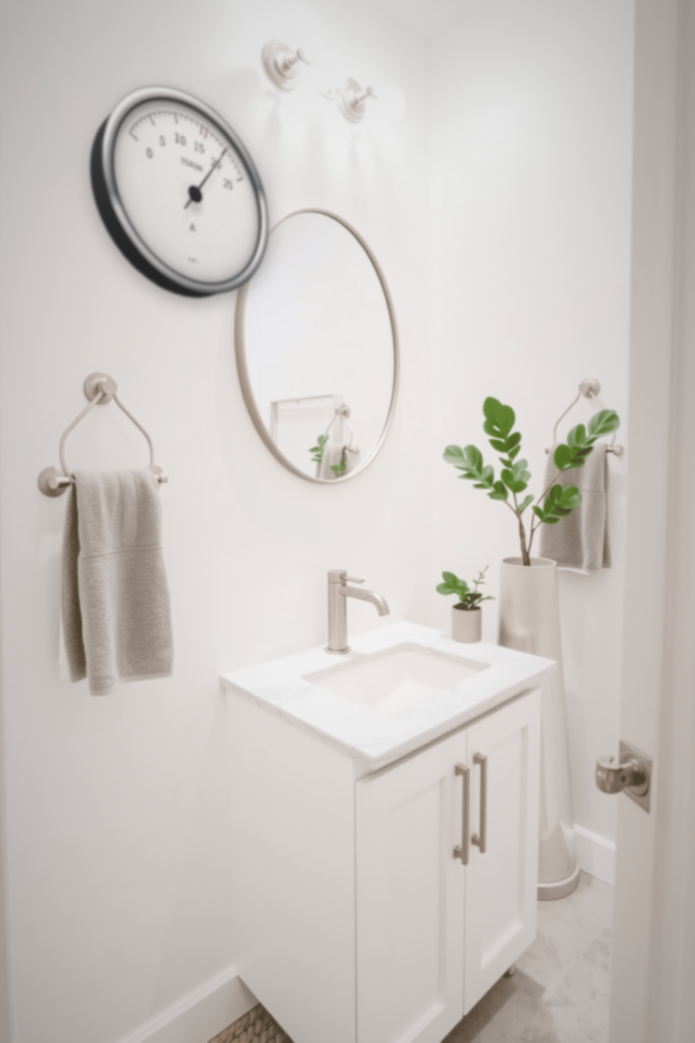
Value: 20 A
